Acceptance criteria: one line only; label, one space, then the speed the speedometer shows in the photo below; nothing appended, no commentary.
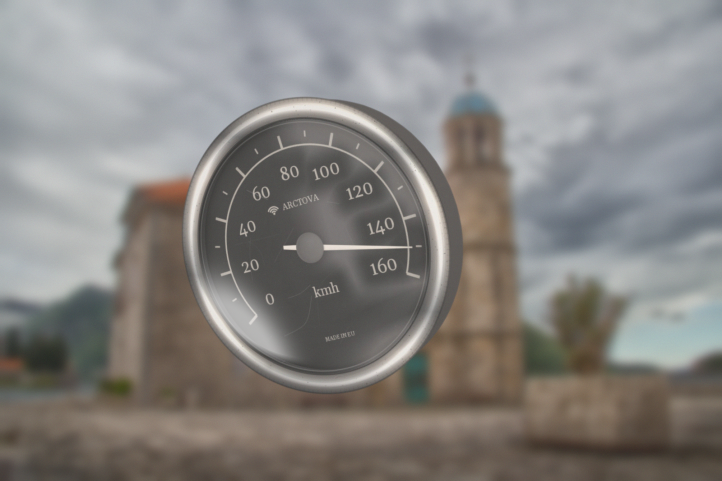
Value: 150 km/h
